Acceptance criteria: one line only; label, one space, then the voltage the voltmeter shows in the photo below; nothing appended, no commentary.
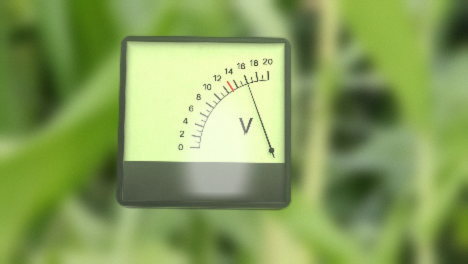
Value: 16 V
